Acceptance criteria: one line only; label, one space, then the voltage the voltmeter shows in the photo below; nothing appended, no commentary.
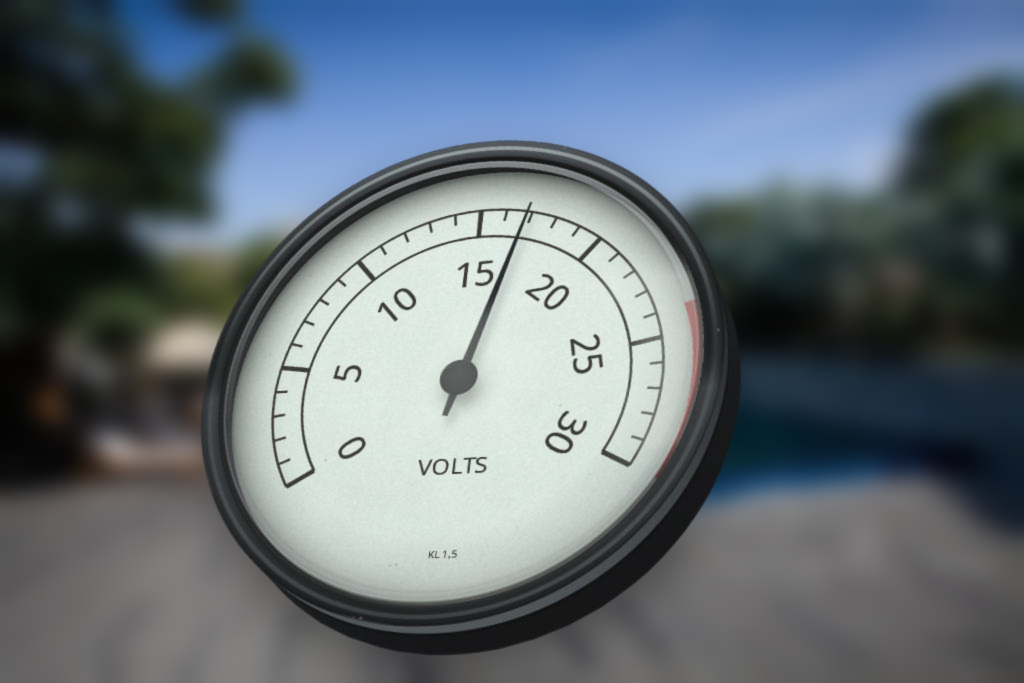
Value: 17 V
